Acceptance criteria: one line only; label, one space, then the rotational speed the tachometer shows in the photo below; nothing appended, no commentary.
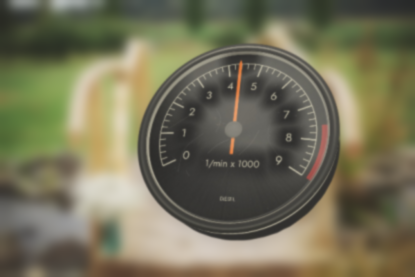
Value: 4400 rpm
